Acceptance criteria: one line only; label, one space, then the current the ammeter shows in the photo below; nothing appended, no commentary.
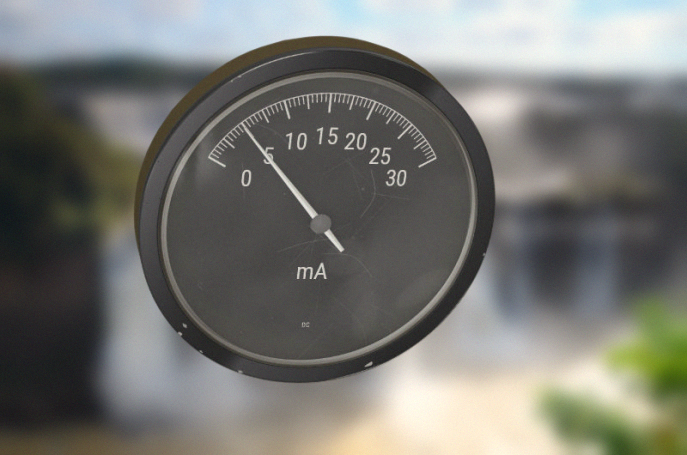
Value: 5 mA
